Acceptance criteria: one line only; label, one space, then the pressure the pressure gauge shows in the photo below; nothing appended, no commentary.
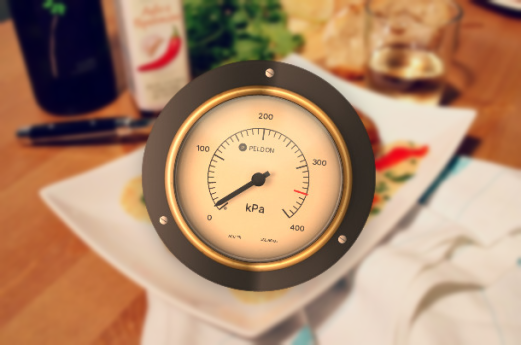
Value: 10 kPa
